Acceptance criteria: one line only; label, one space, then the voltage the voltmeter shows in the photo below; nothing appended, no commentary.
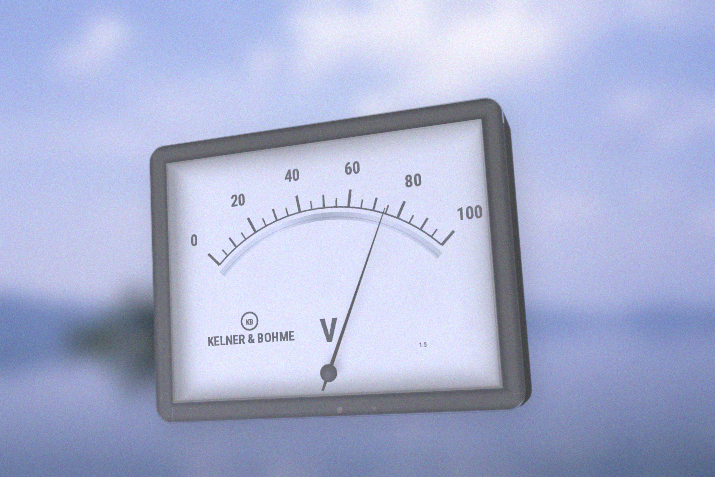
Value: 75 V
